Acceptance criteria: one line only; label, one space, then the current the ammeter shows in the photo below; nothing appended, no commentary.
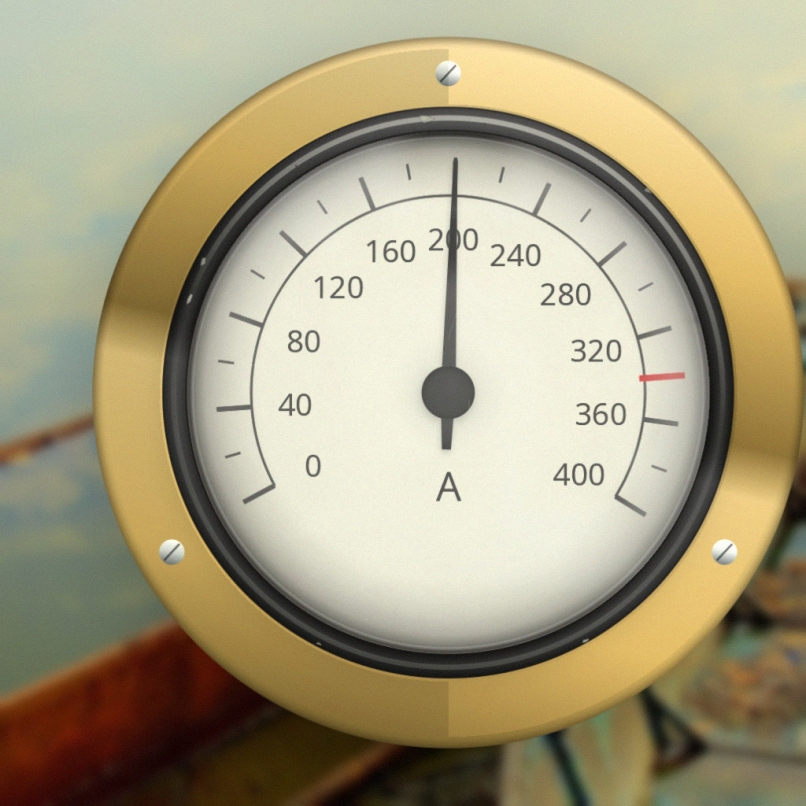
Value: 200 A
